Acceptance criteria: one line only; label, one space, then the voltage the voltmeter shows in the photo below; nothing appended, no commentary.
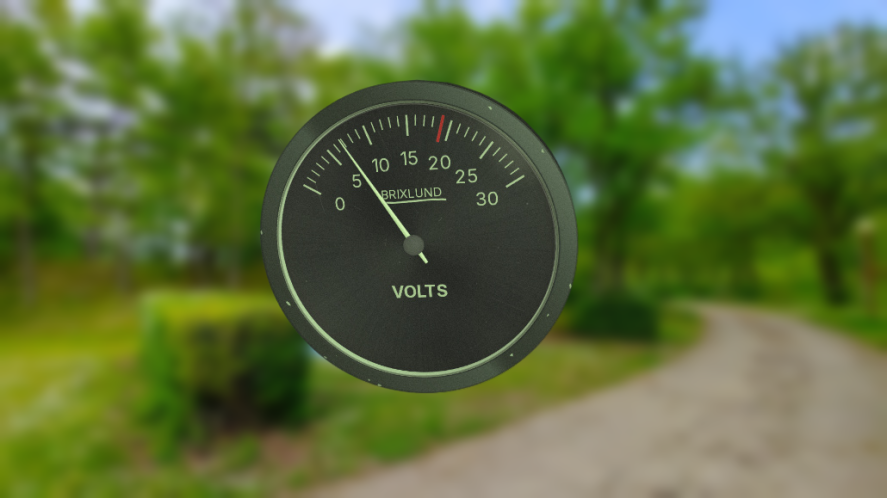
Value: 7 V
